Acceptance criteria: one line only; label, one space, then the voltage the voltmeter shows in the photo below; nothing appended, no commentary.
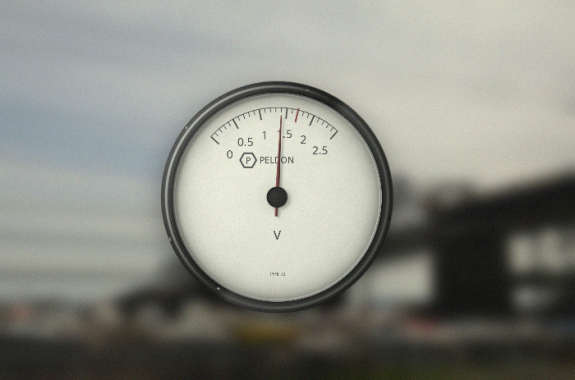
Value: 1.4 V
